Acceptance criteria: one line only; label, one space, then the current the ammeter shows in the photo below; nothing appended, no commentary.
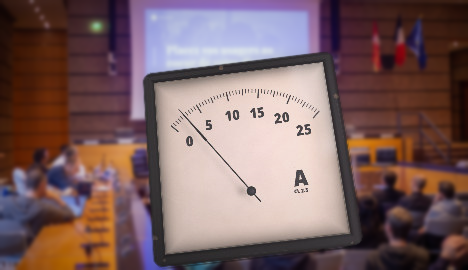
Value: 2.5 A
